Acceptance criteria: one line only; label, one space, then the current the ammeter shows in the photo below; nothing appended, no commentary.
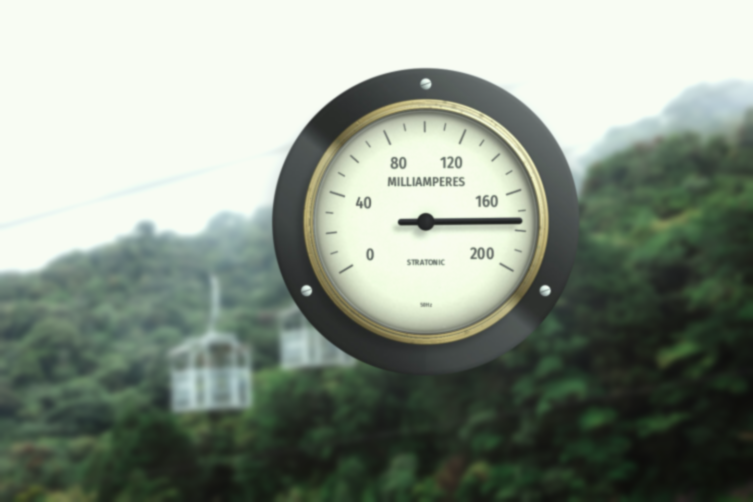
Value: 175 mA
